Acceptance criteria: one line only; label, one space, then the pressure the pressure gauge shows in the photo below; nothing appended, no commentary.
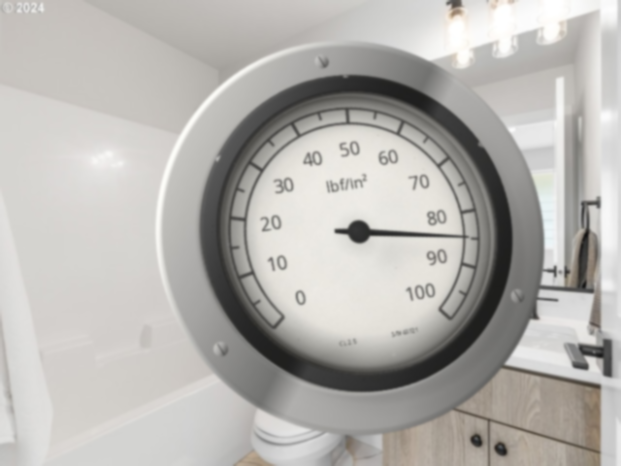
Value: 85 psi
